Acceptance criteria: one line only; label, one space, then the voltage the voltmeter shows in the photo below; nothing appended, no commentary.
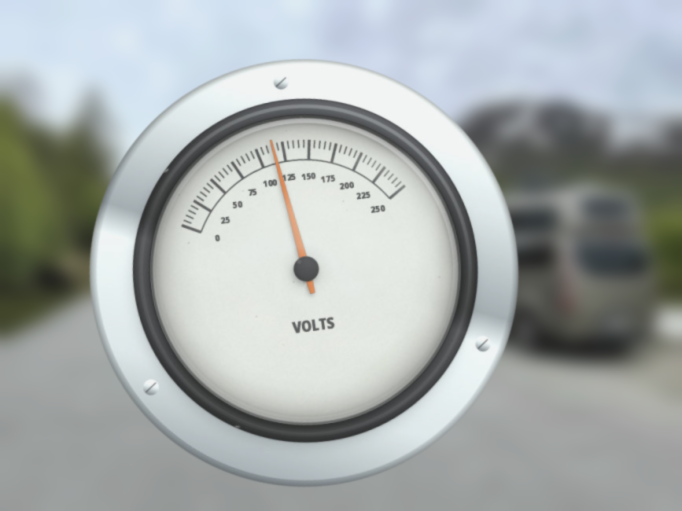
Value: 115 V
